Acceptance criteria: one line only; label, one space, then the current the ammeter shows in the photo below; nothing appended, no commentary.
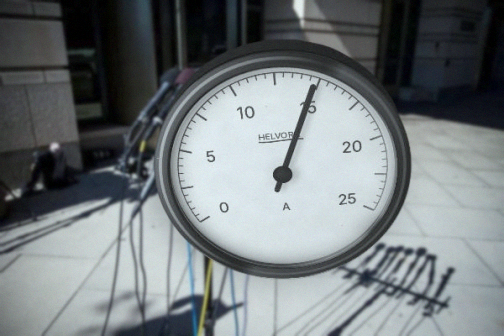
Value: 14.75 A
